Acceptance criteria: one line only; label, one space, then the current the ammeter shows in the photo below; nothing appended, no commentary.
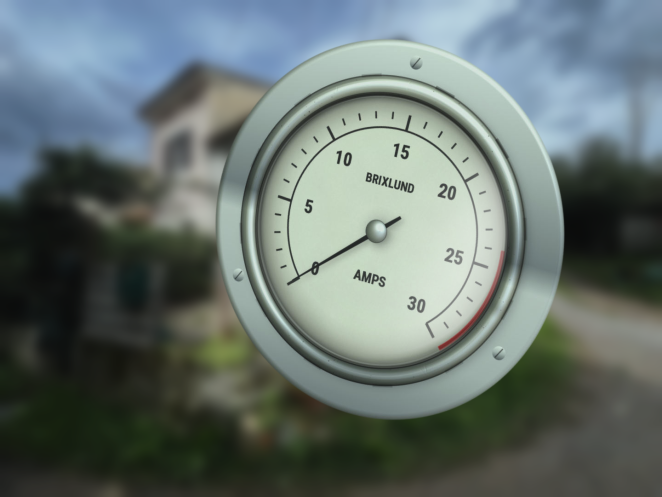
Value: 0 A
